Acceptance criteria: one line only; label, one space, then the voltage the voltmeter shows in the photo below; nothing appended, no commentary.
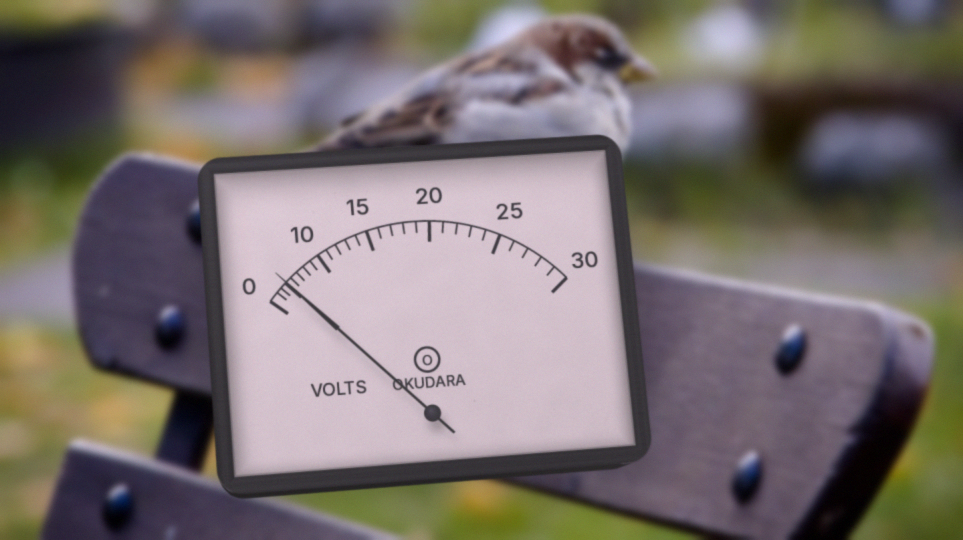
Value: 5 V
